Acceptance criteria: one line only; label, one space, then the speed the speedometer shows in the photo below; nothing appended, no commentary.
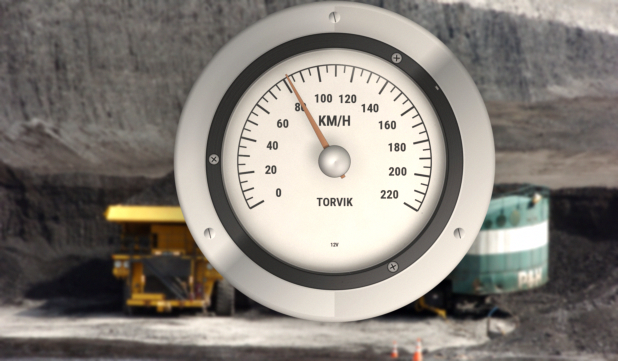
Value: 82.5 km/h
